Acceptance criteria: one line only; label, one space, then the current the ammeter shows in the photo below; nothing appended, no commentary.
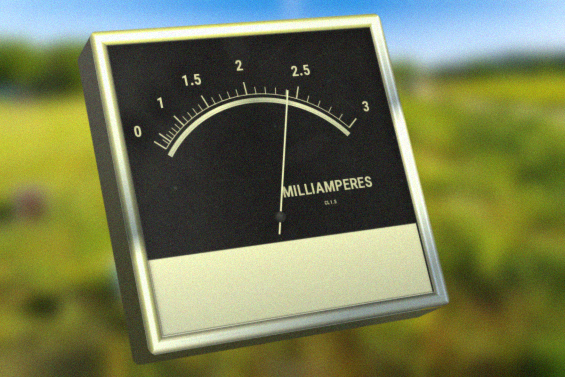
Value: 2.4 mA
